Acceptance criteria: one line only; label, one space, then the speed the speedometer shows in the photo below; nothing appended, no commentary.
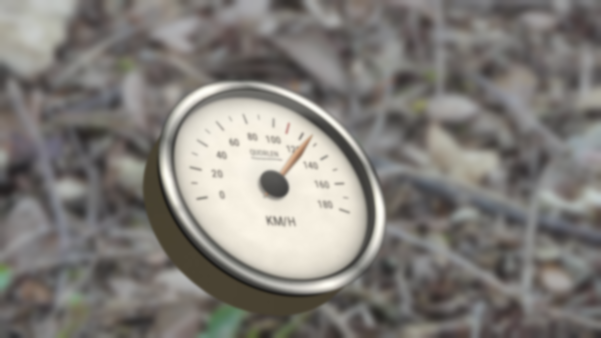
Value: 125 km/h
